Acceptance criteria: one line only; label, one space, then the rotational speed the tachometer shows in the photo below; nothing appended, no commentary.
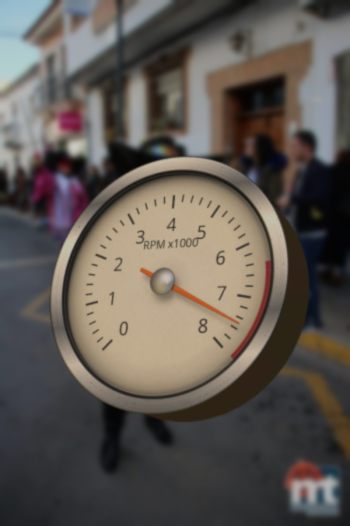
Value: 7500 rpm
